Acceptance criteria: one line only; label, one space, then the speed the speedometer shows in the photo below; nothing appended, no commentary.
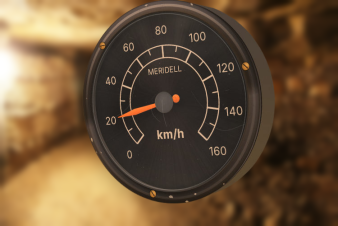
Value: 20 km/h
